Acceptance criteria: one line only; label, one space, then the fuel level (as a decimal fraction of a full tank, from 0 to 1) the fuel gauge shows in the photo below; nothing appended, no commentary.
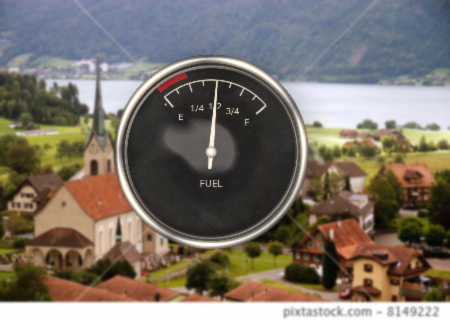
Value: 0.5
